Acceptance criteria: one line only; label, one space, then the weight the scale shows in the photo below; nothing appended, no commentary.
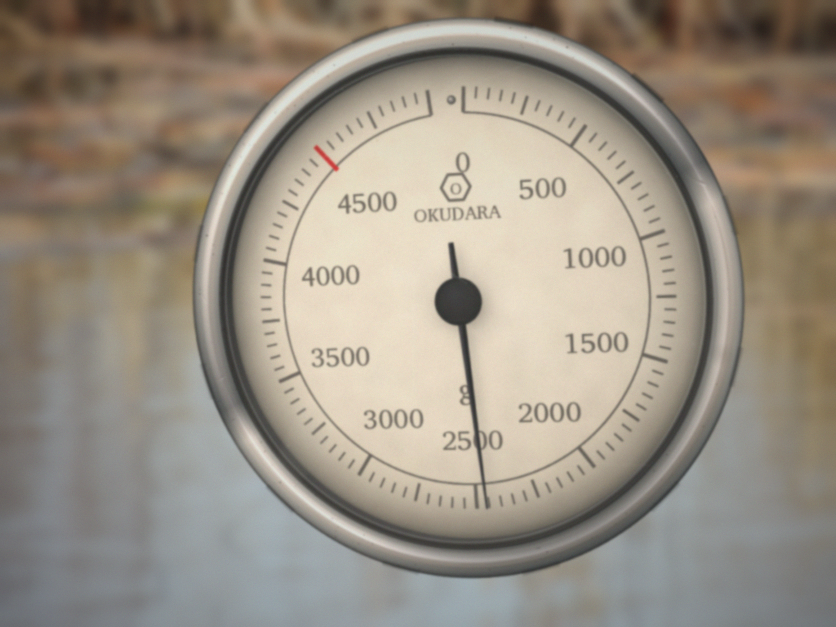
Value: 2450 g
